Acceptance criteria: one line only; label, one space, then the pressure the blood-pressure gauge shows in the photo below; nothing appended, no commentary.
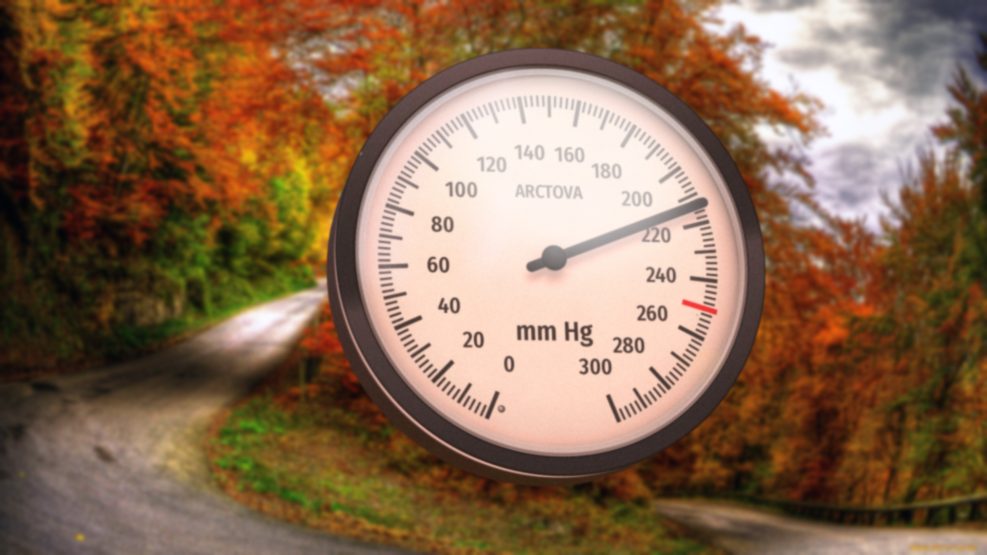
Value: 214 mmHg
